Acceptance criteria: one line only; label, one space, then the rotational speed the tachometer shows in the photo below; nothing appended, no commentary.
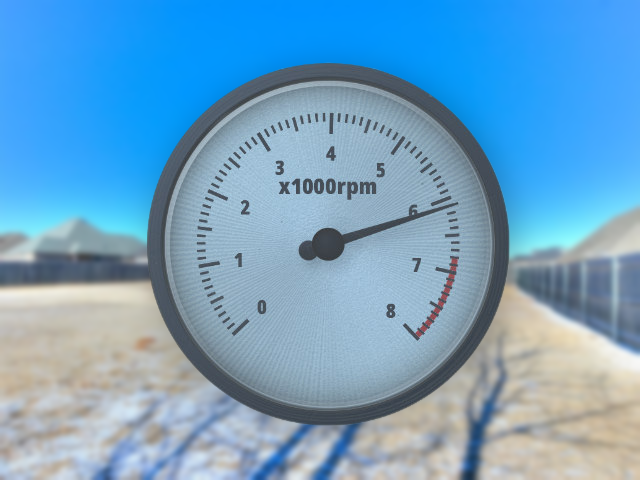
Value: 6100 rpm
